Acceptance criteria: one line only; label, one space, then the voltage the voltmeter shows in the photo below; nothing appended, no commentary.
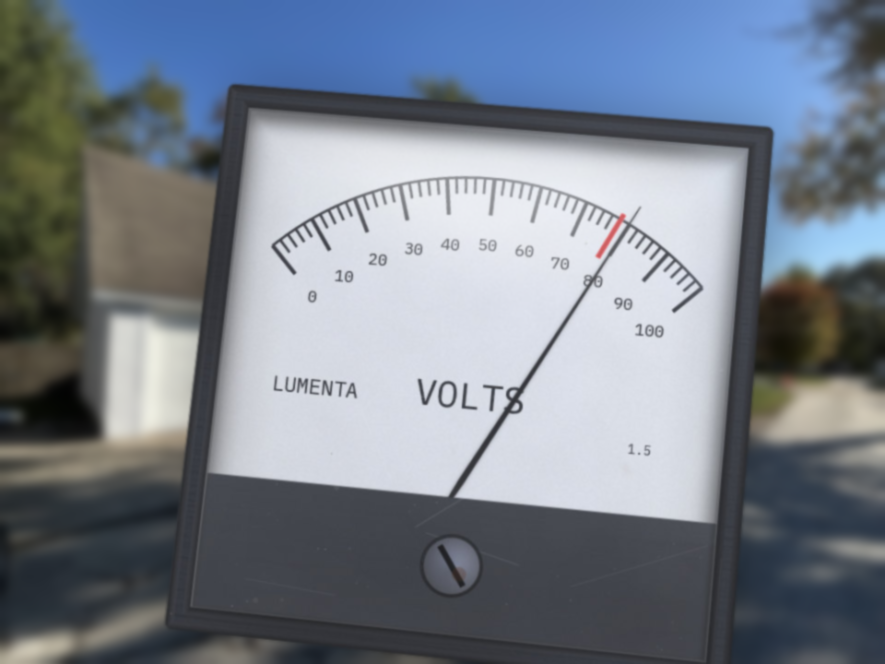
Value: 80 V
